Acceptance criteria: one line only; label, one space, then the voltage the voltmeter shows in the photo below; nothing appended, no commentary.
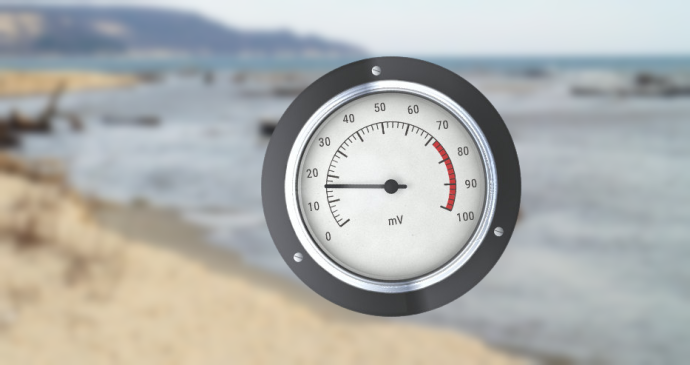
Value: 16 mV
